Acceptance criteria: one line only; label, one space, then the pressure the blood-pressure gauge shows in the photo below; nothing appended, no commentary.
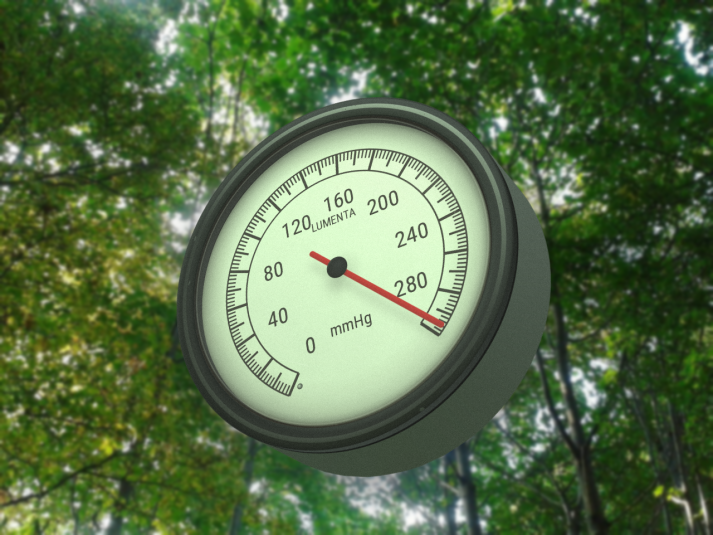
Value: 296 mmHg
